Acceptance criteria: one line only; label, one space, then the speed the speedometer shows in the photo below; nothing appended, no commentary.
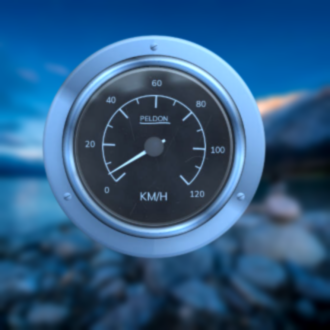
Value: 5 km/h
